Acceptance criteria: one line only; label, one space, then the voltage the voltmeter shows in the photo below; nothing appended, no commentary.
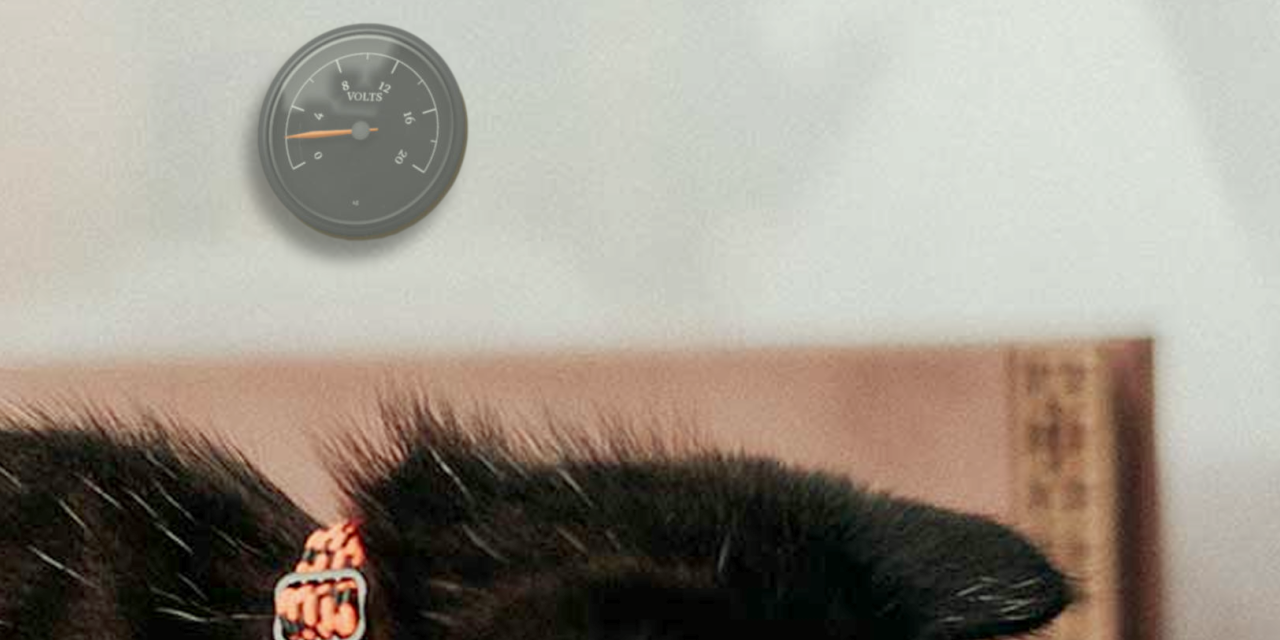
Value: 2 V
